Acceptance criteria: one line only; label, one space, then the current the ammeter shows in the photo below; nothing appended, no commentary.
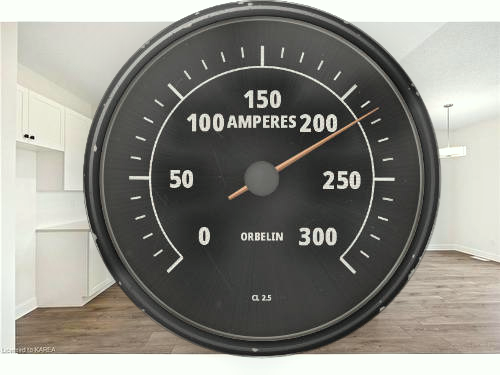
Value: 215 A
